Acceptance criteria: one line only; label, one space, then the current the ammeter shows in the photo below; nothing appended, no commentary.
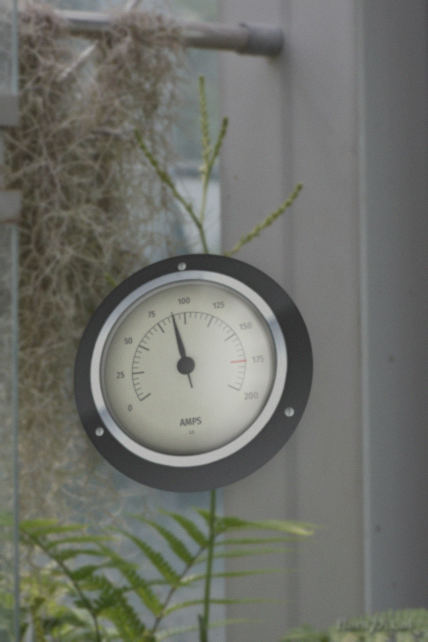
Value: 90 A
